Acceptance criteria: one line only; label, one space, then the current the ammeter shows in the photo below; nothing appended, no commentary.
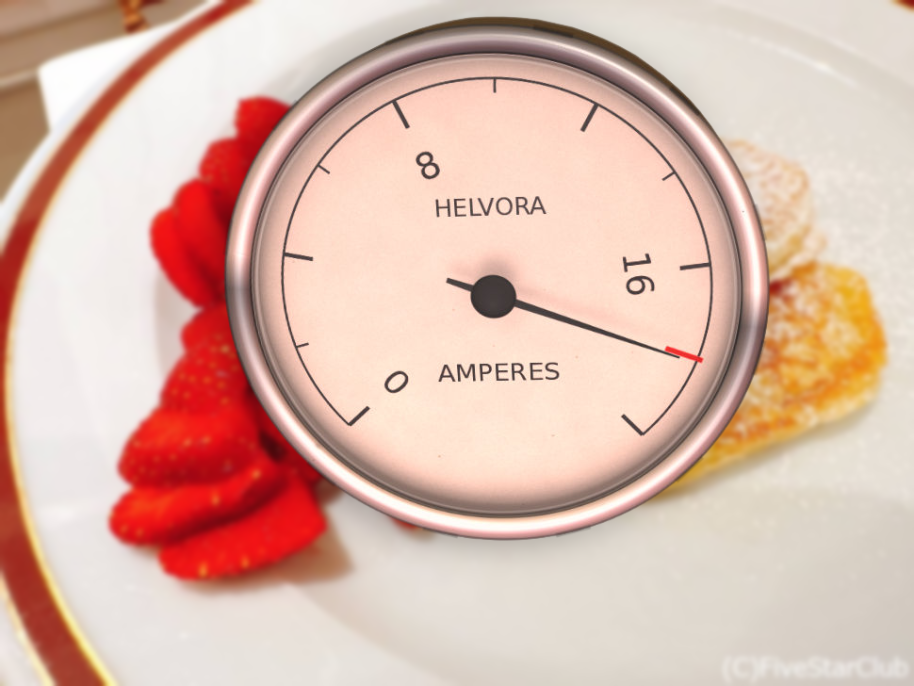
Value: 18 A
